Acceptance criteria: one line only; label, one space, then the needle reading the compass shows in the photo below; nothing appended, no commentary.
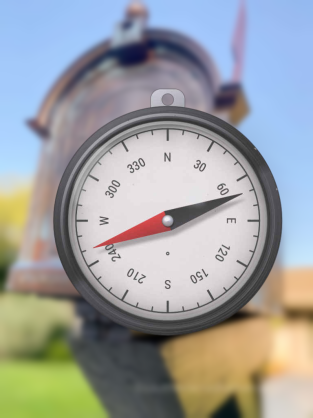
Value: 250 °
